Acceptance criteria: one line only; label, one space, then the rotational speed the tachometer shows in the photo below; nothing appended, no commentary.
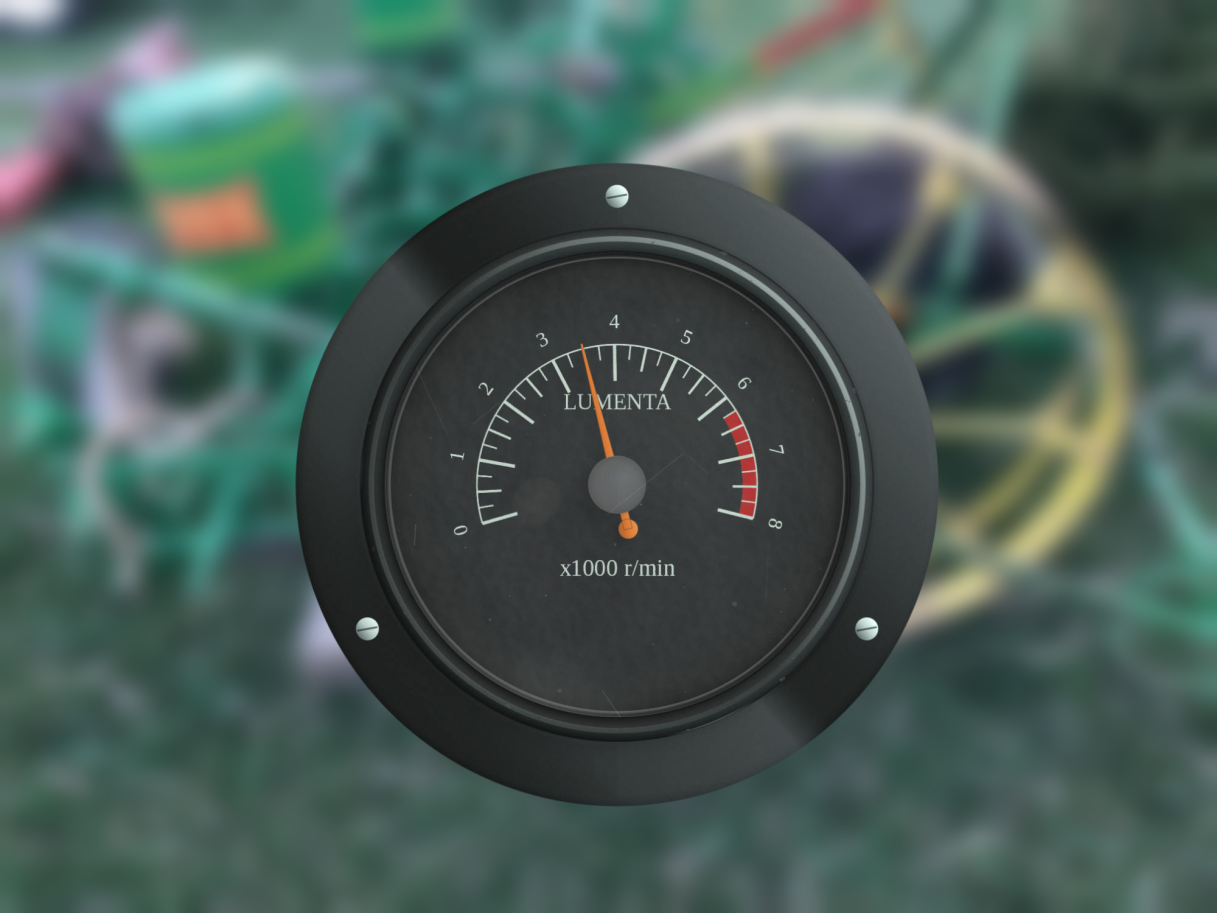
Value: 3500 rpm
